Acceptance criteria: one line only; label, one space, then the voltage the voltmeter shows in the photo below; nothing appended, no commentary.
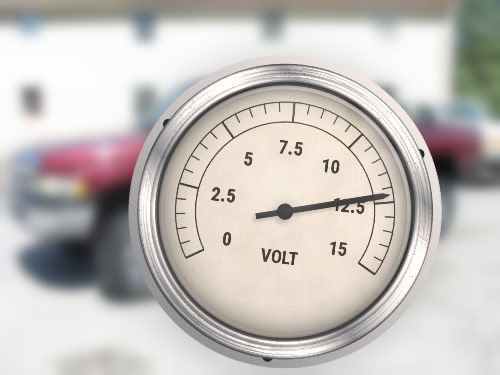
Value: 12.25 V
